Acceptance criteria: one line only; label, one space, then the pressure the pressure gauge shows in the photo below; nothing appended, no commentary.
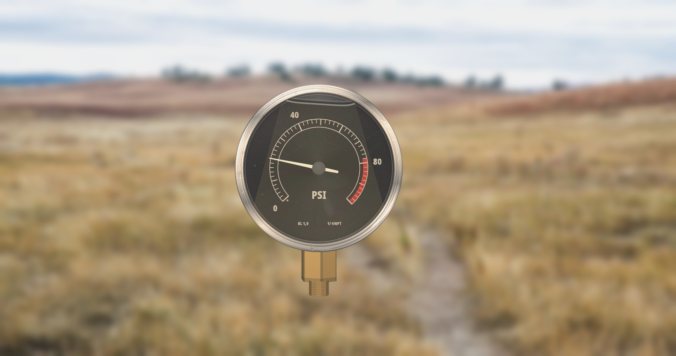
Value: 20 psi
